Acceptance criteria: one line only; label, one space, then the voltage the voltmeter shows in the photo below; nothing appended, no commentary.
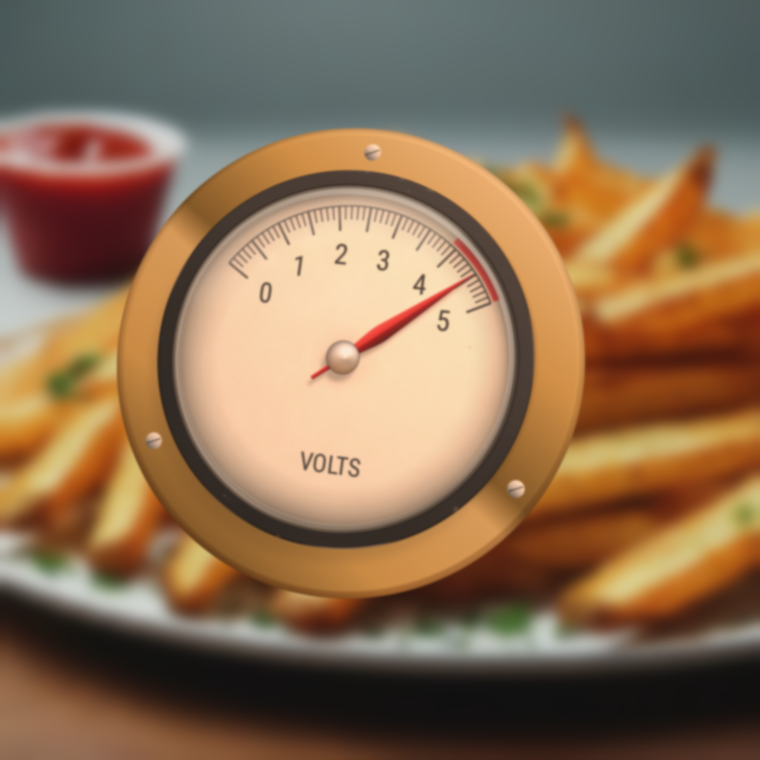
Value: 4.5 V
